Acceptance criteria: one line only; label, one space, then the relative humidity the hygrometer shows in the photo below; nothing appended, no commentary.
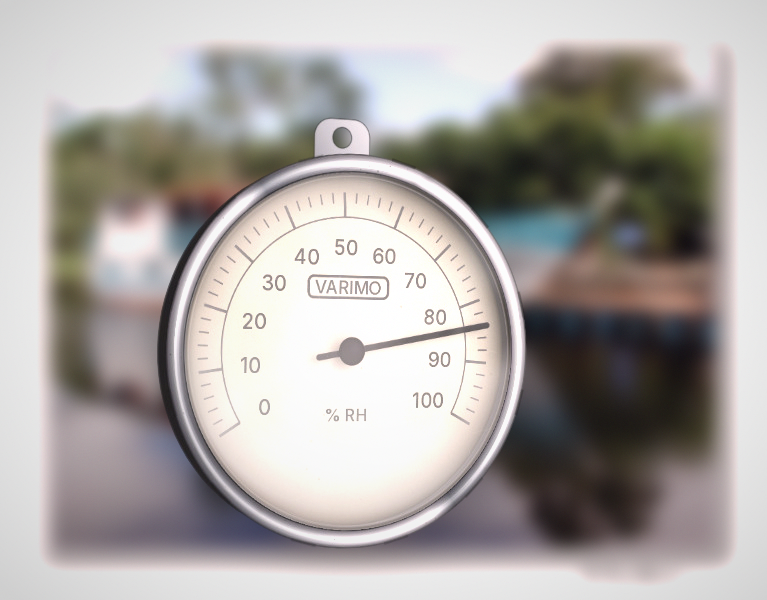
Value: 84 %
